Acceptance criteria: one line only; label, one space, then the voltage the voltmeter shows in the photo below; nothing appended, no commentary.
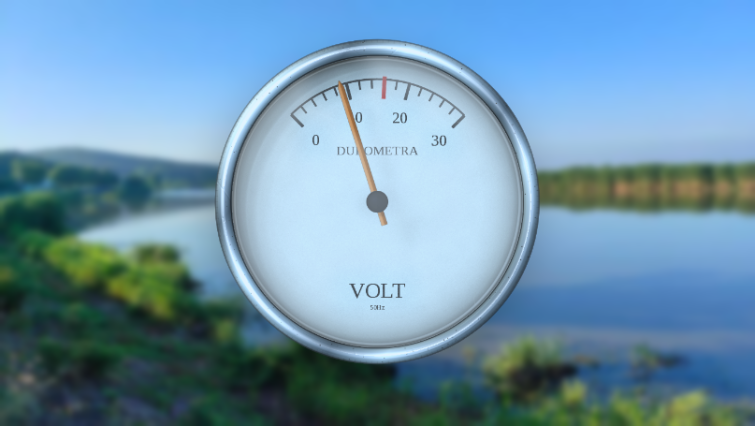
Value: 9 V
